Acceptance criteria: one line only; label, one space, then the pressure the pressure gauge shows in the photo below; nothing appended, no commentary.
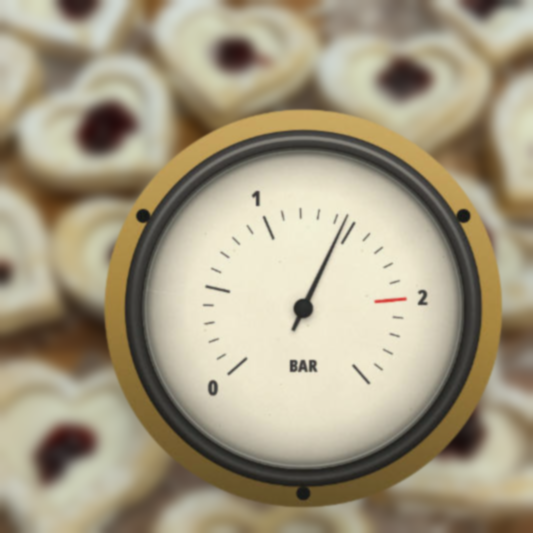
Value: 1.45 bar
